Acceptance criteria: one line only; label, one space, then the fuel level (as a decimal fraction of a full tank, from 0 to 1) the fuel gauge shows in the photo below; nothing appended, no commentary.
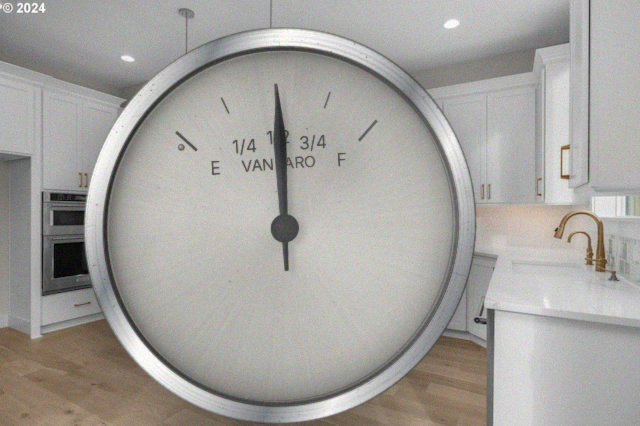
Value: 0.5
